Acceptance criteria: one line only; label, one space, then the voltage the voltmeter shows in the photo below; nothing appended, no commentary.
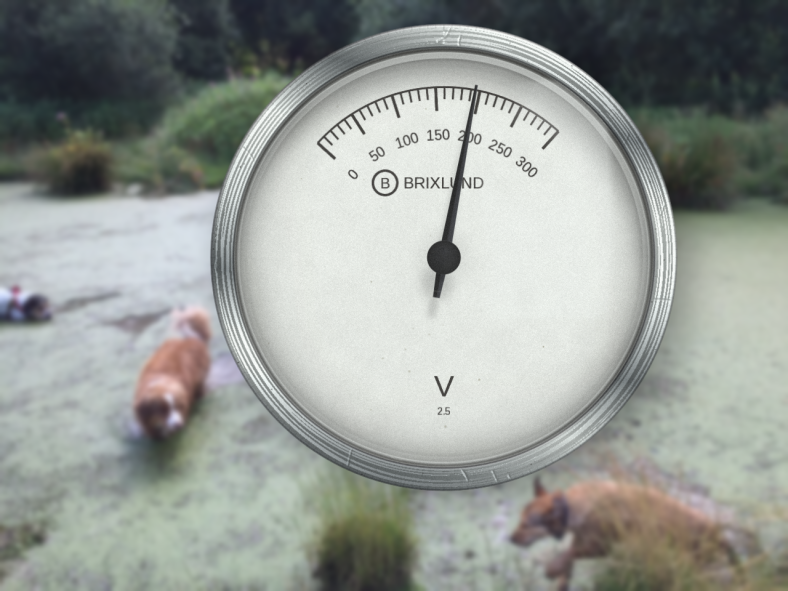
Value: 195 V
